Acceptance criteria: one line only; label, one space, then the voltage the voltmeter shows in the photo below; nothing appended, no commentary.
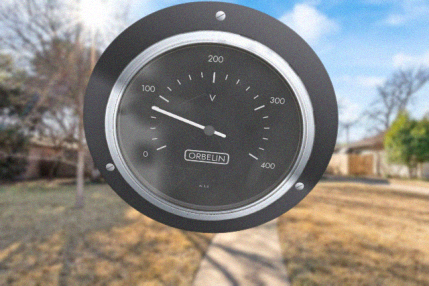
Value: 80 V
